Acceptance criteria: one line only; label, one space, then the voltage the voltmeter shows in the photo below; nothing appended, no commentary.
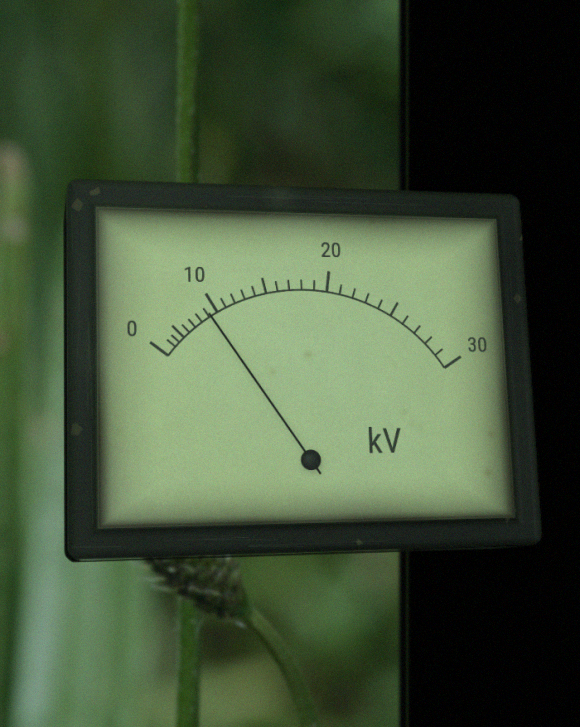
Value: 9 kV
